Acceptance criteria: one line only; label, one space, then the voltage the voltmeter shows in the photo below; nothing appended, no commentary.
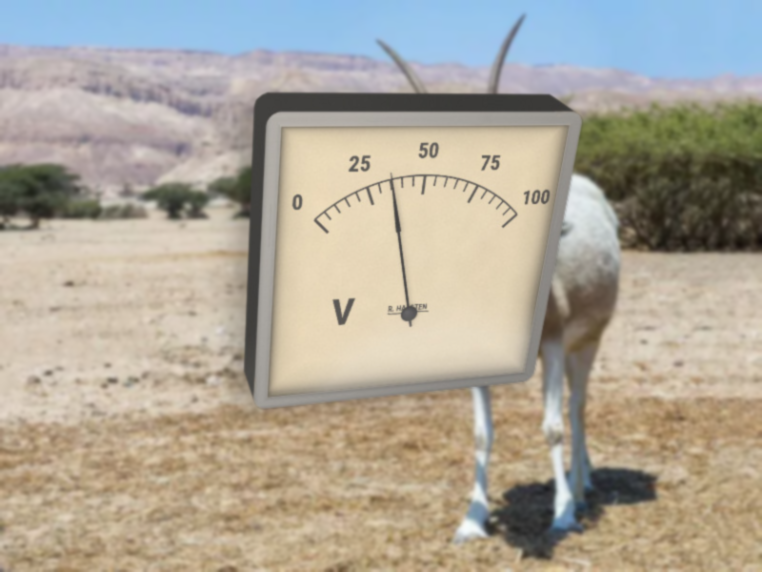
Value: 35 V
